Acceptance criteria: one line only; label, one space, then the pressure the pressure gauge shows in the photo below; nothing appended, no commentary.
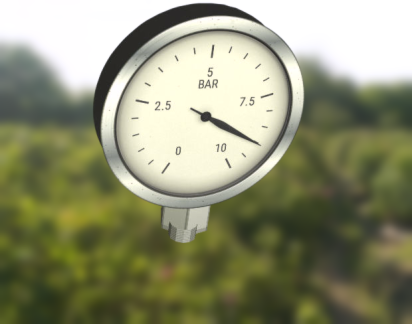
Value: 9 bar
